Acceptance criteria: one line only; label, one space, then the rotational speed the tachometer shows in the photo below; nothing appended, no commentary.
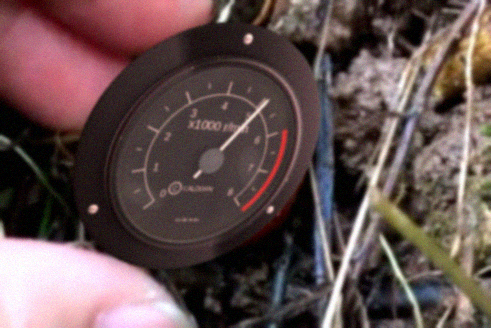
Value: 5000 rpm
